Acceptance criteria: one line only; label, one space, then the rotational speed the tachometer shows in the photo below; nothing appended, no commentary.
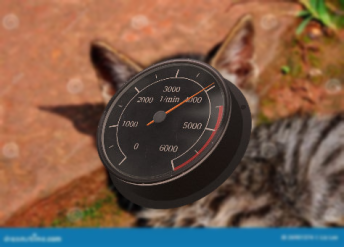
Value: 4000 rpm
